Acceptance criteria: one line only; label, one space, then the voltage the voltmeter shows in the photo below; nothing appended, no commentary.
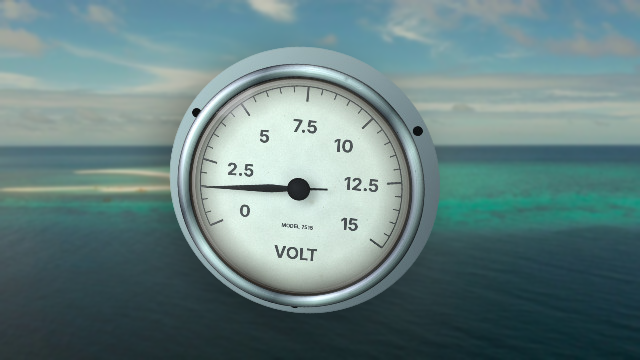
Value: 1.5 V
